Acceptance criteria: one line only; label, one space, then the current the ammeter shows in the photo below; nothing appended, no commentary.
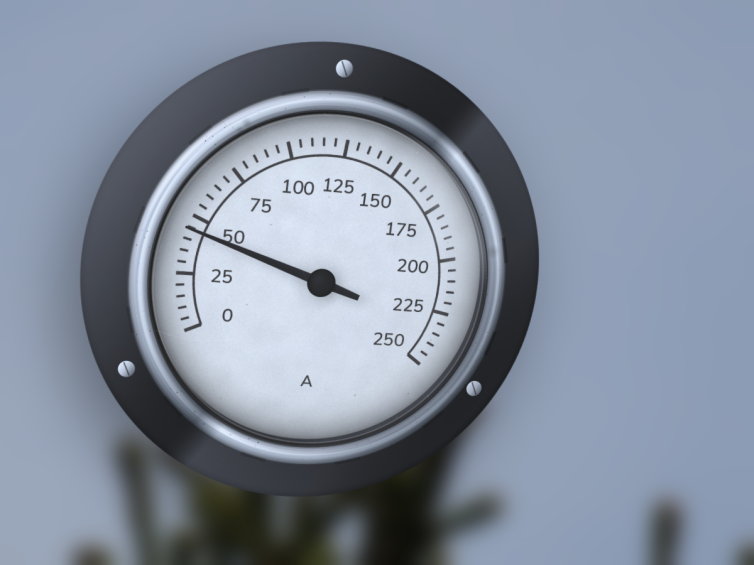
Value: 45 A
